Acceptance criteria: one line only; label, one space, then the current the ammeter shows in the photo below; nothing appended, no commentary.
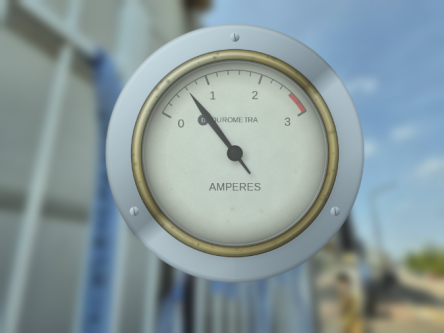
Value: 0.6 A
